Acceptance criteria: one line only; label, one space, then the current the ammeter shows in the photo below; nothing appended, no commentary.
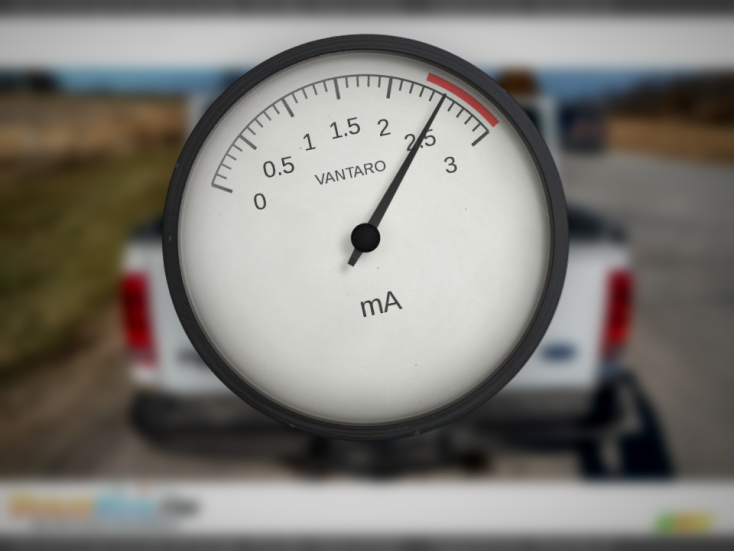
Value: 2.5 mA
